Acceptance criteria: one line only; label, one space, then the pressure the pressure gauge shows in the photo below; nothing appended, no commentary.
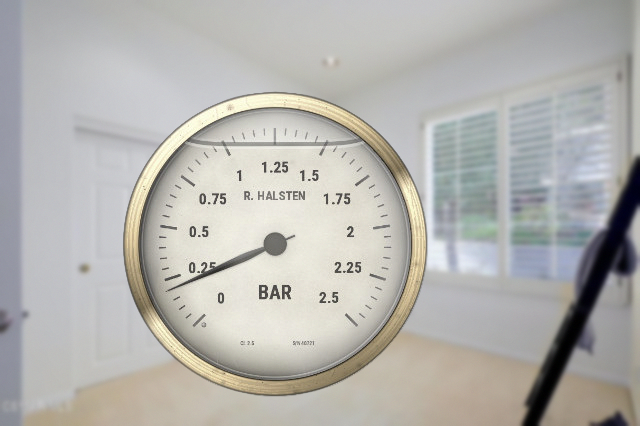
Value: 0.2 bar
